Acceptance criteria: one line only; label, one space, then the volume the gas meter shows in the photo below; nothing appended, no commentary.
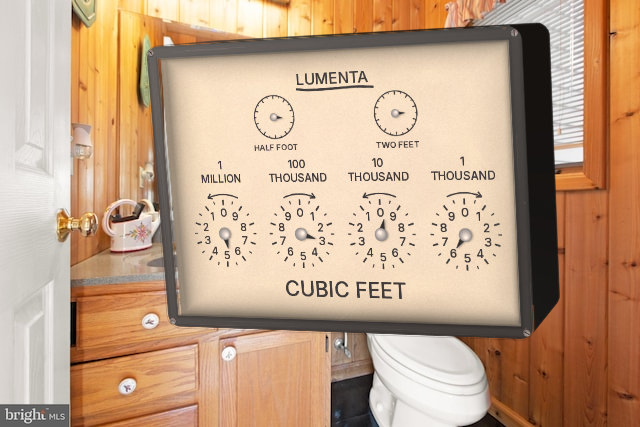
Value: 529600 ft³
